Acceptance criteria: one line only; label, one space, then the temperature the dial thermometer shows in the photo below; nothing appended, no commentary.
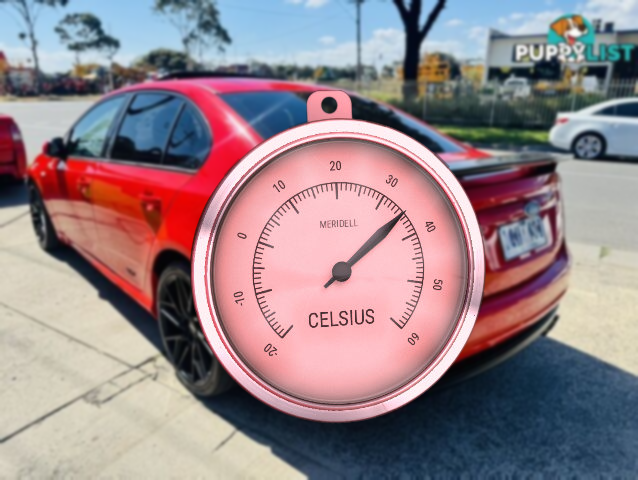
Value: 35 °C
